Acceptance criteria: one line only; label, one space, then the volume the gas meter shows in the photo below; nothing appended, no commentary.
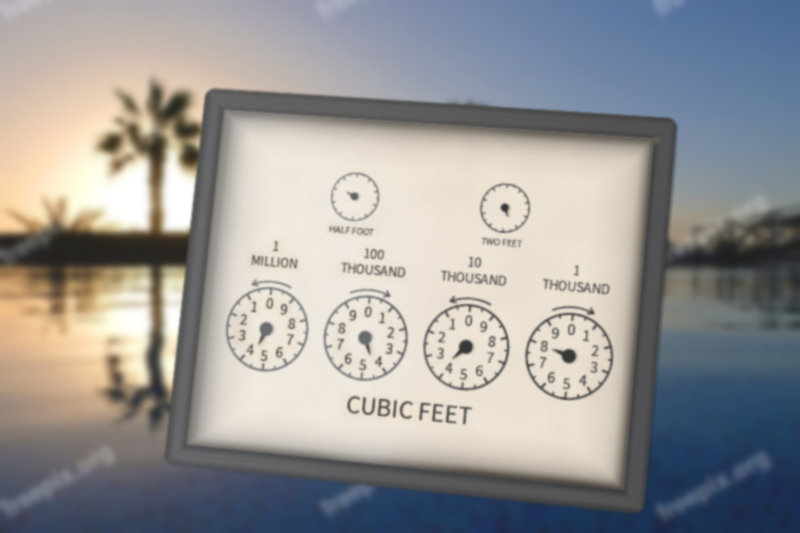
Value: 443800 ft³
